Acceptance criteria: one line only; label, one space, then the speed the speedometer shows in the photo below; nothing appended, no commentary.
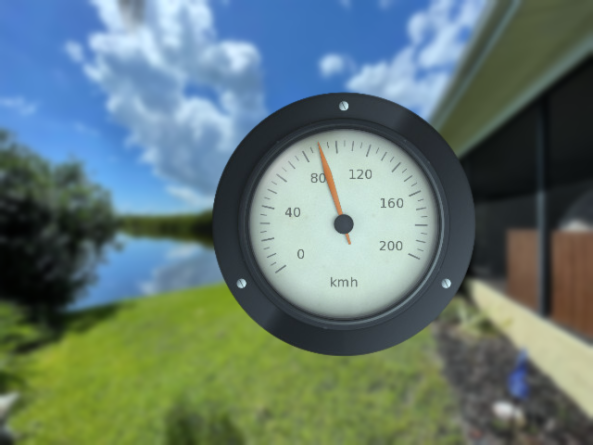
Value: 90 km/h
